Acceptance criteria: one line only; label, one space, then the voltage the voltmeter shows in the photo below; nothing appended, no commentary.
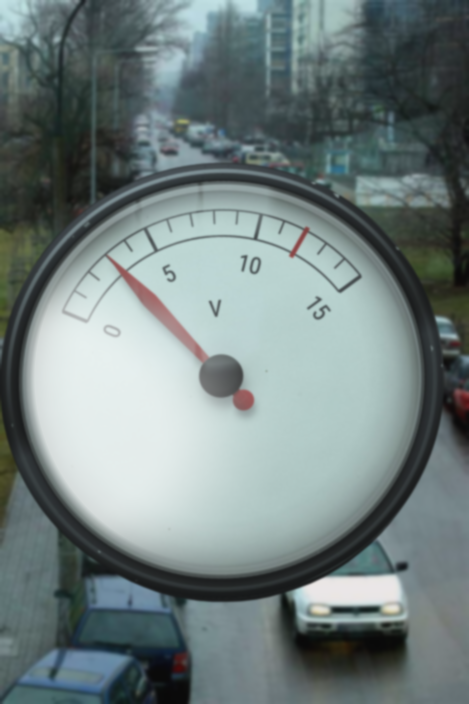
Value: 3 V
